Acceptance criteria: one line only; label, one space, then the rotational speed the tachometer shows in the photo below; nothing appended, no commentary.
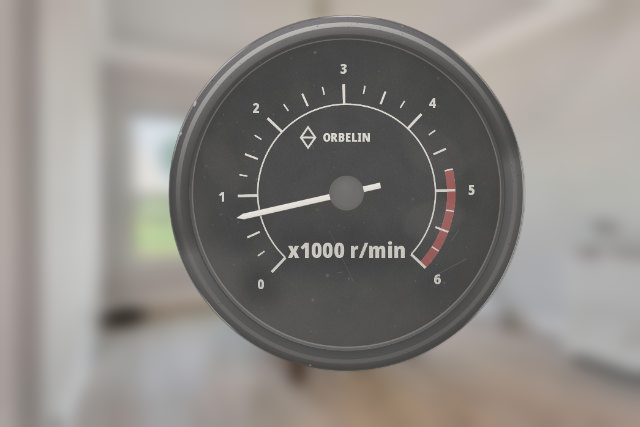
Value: 750 rpm
